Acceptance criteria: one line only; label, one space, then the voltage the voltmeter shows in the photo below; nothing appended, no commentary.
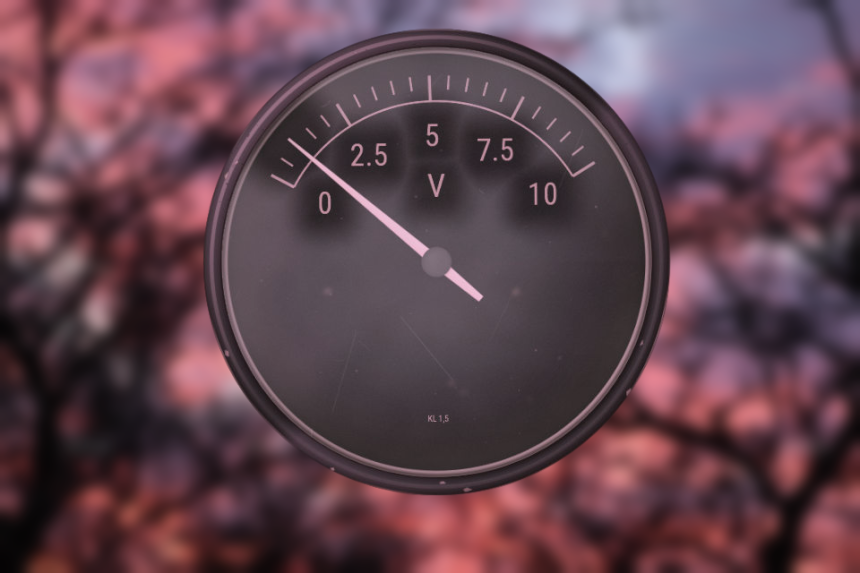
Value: 1 V
